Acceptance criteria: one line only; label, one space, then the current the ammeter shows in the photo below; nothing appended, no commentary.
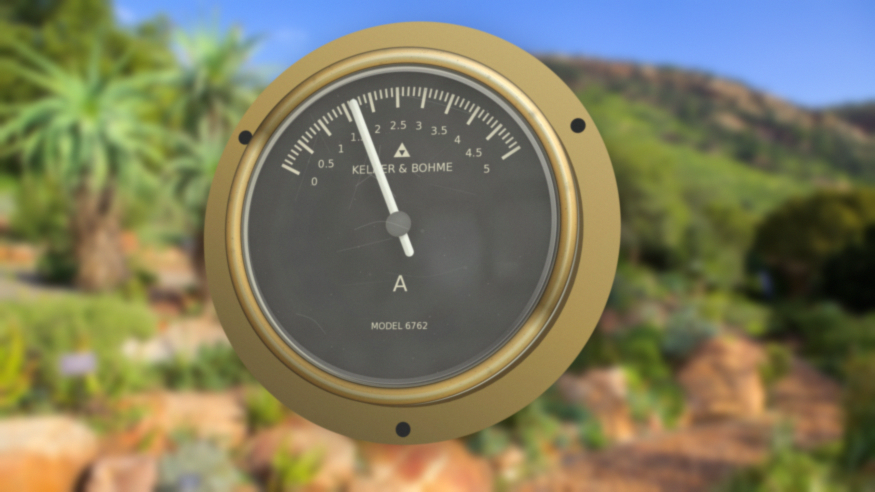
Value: 1.7 A
